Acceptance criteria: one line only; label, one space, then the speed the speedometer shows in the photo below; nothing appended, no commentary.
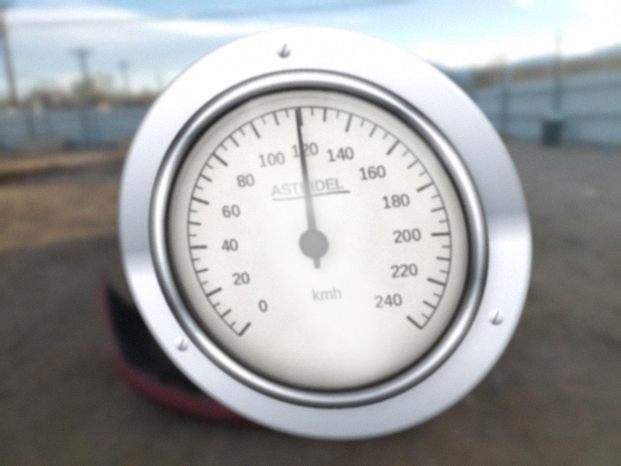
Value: 120 km/h
